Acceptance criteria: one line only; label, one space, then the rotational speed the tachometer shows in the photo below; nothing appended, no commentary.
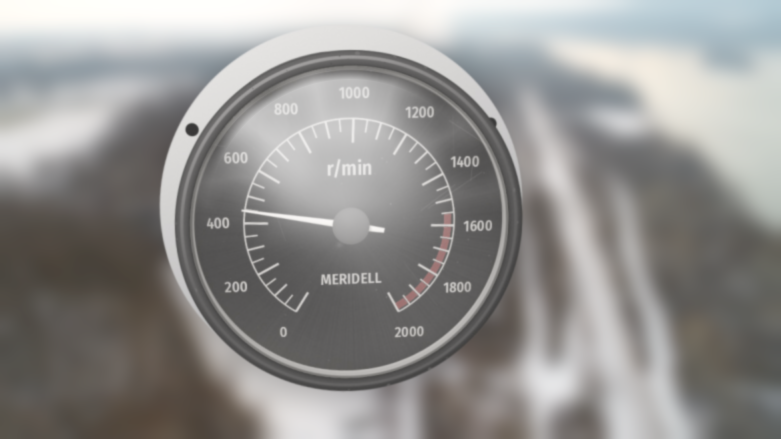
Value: 450 rpm
